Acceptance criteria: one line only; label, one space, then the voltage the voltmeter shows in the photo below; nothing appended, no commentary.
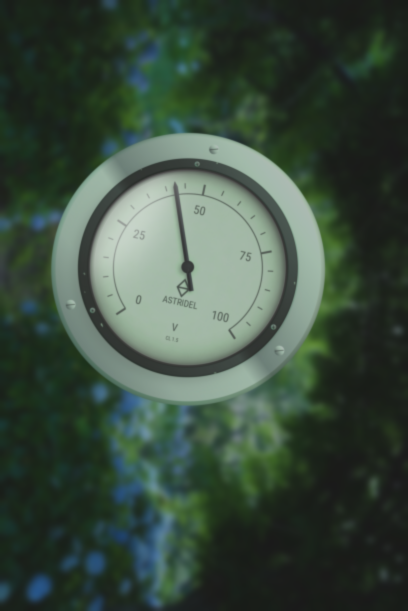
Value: 42.5 V
